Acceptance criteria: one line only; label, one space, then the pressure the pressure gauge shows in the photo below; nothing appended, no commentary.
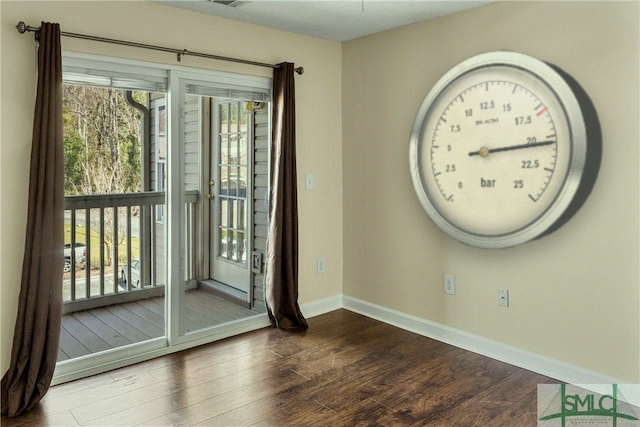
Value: 20.5 bar
